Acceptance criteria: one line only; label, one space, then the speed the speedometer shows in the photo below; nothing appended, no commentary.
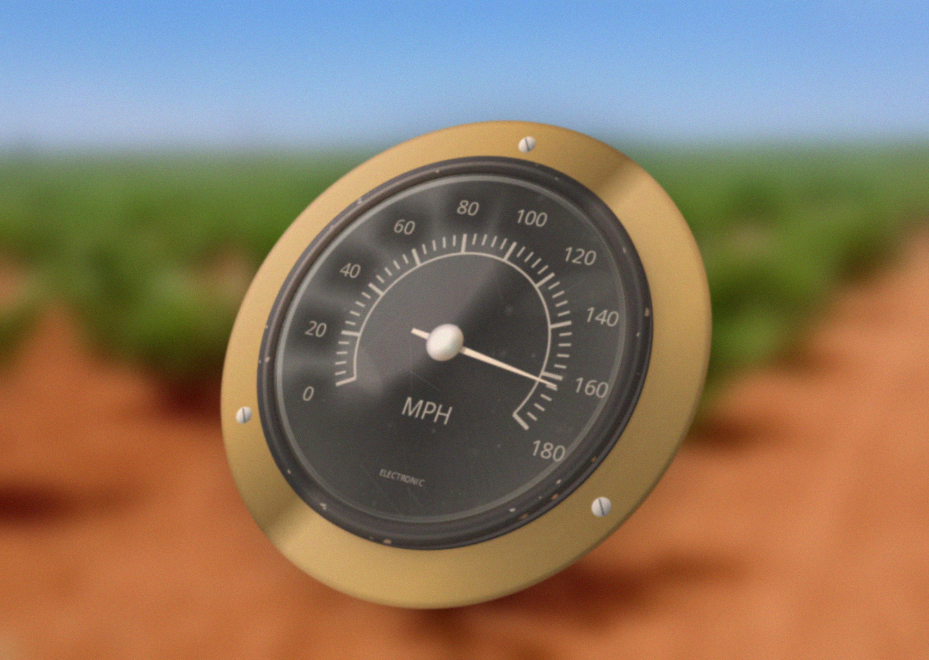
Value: 164 mph
